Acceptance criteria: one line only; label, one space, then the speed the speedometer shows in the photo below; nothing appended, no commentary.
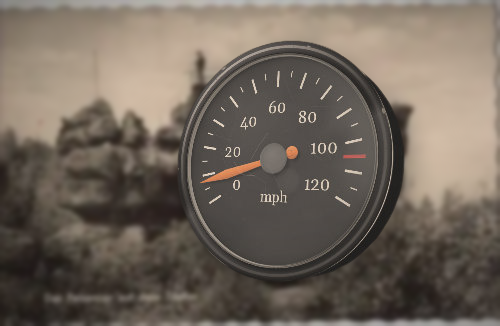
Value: 7.5 mph
